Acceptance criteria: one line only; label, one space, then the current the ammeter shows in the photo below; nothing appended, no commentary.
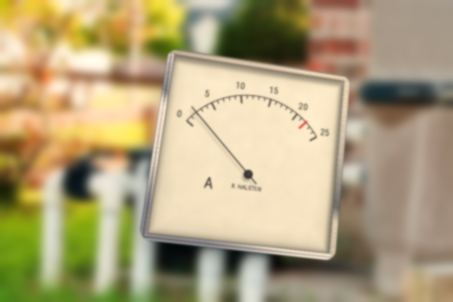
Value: 2 A
